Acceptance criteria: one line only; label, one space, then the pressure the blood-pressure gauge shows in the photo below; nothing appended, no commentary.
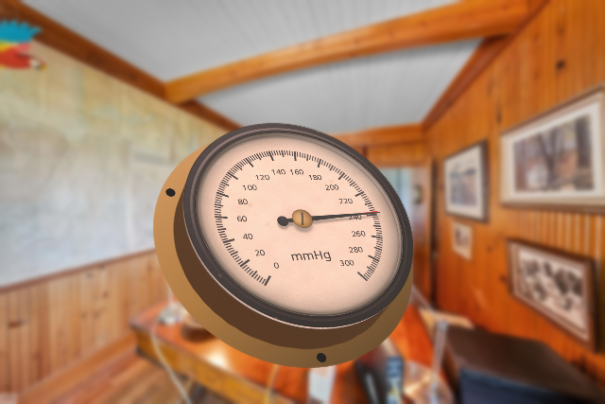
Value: 240 mmHg
